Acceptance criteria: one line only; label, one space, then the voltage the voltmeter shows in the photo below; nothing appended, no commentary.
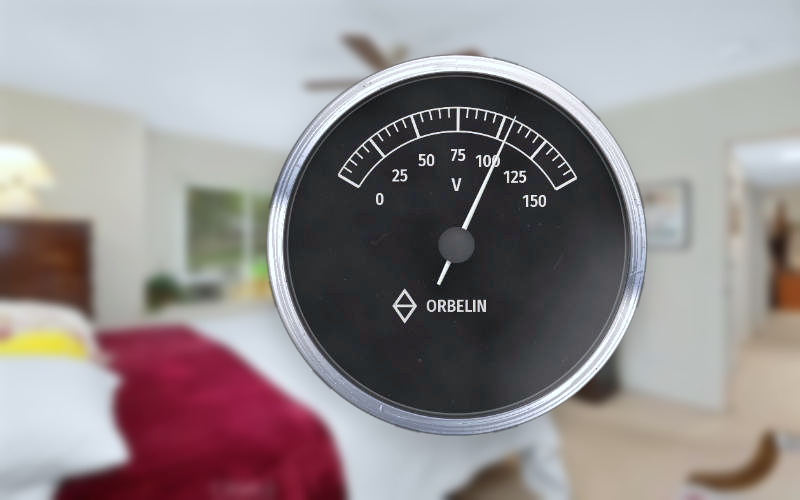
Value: 105 V
